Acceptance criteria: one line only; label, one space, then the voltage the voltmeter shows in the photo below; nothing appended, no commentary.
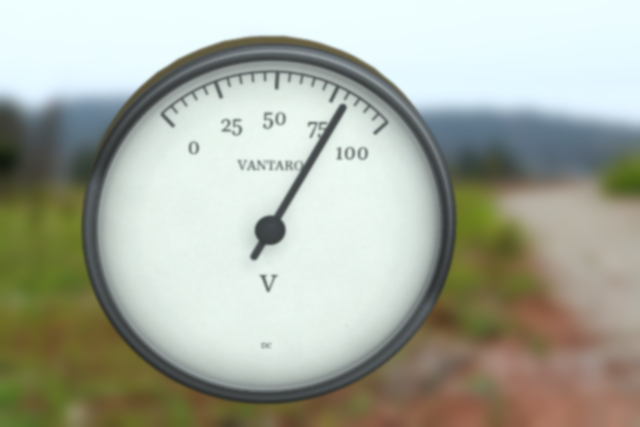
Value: 80 V
